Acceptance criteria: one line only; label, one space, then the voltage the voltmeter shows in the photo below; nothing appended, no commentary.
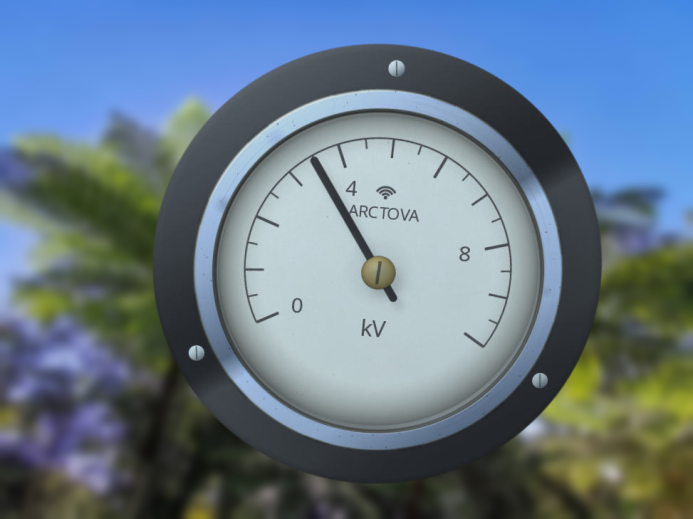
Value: 3.5 kV
